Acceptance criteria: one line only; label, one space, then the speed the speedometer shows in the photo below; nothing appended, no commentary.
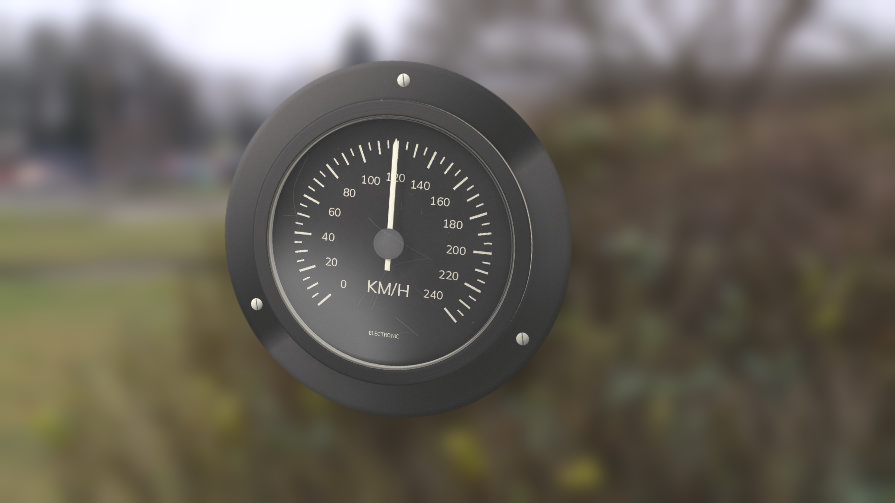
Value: 120 km/h
